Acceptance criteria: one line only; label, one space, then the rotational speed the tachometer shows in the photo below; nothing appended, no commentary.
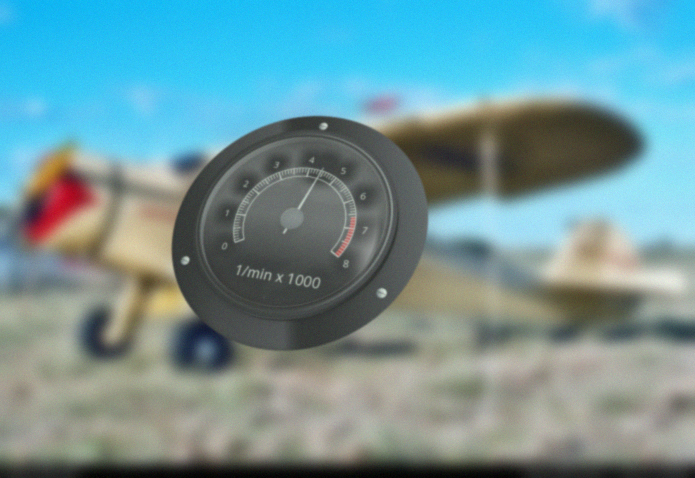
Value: 4500 rpm
